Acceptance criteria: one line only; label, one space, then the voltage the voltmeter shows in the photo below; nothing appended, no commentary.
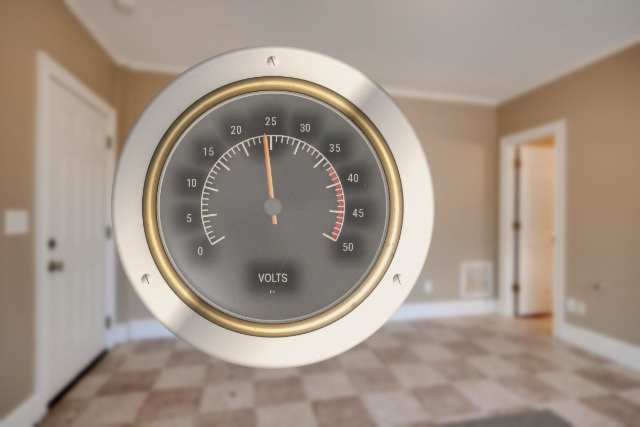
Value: 24 V
